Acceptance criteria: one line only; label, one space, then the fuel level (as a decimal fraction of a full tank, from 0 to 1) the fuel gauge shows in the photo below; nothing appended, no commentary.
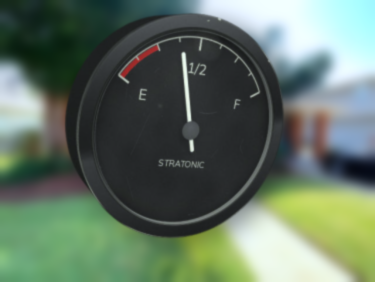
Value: 0.375
